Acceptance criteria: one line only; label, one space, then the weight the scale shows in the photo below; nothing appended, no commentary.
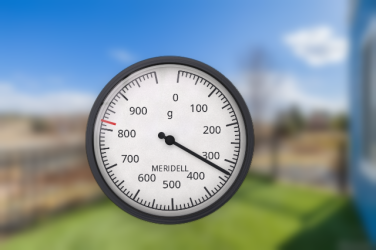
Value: 330 g
